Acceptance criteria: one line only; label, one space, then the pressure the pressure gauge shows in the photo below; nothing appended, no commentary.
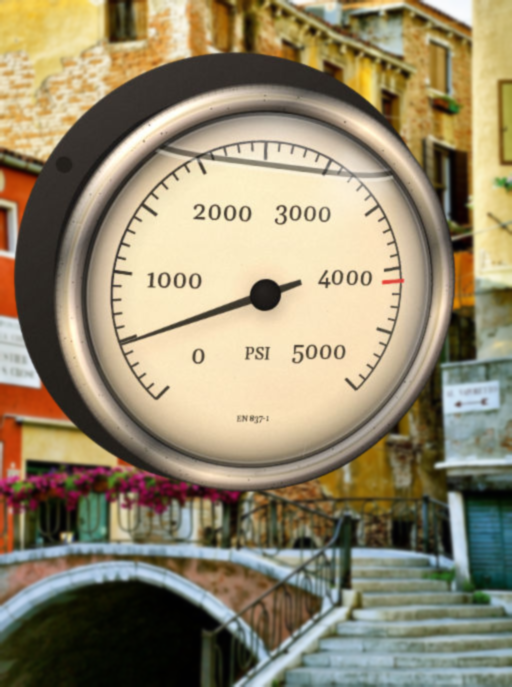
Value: 500 psi
